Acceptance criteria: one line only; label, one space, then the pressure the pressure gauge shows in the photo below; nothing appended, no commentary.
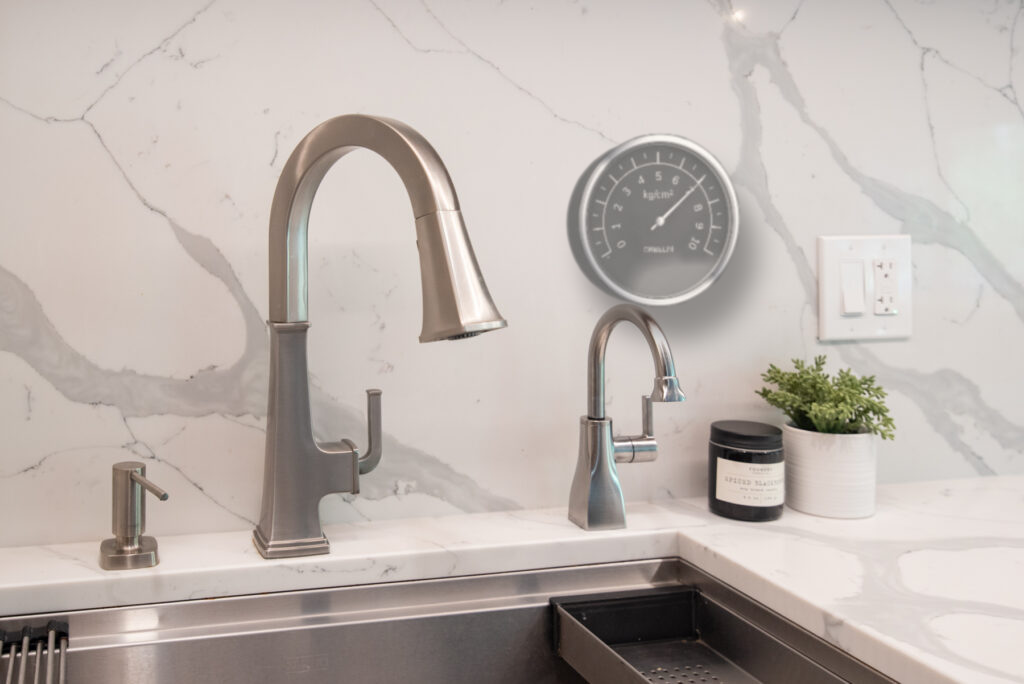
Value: 7 kg/cm²
